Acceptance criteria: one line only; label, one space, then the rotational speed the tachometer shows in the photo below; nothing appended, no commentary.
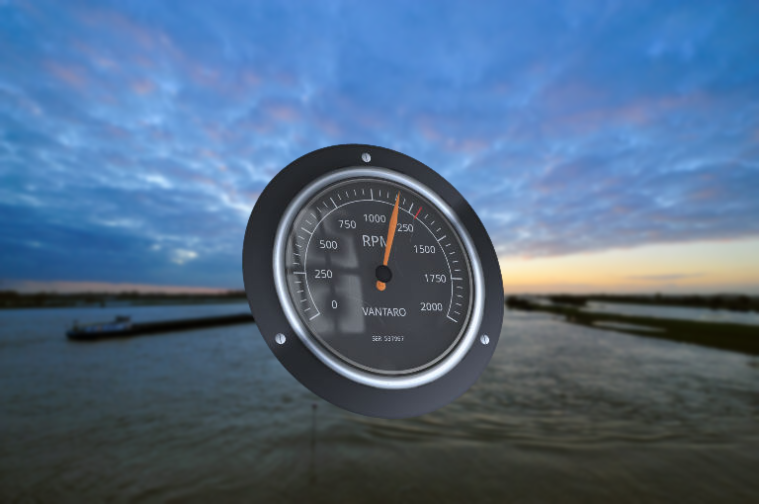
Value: 1150 rpm
